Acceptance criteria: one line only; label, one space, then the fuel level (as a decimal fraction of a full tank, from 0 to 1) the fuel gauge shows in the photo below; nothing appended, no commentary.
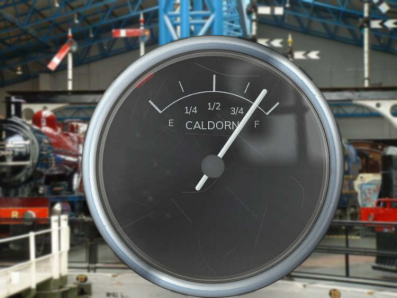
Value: 0.875
